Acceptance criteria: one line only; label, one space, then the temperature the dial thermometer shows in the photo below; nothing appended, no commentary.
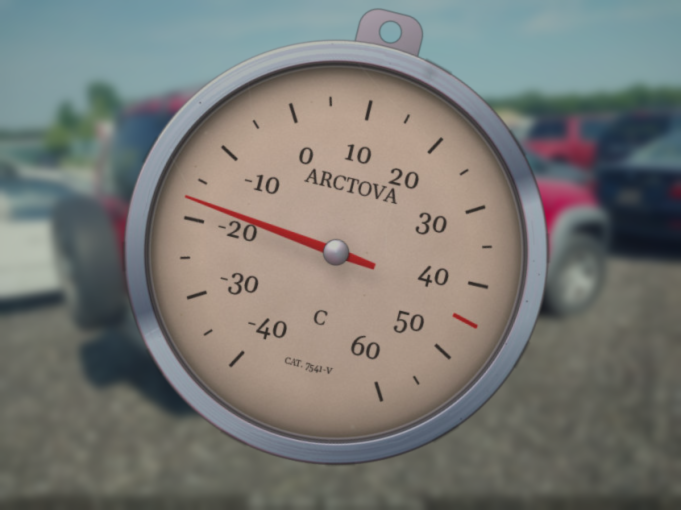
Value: -17.5 °C
